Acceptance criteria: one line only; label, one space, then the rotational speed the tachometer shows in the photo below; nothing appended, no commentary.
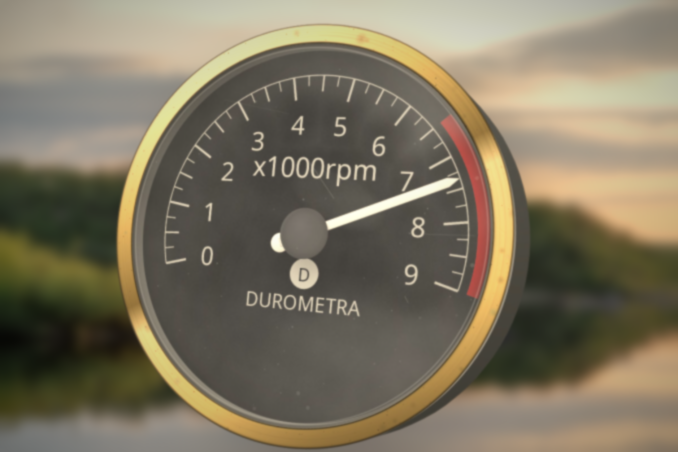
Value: 7375 rpm
